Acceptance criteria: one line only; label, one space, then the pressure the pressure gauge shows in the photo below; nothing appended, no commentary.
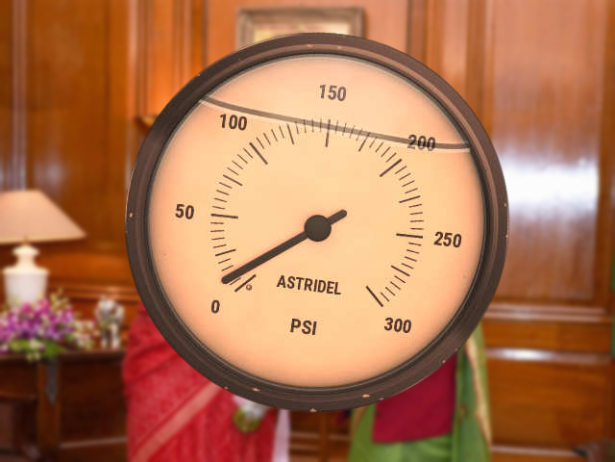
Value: 10 psi
